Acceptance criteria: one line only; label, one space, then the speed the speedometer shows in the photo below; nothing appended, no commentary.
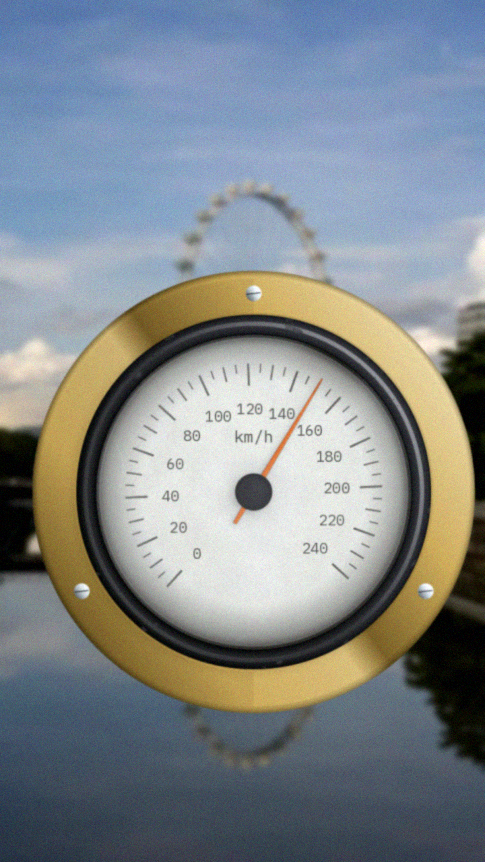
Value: 150 km/h
